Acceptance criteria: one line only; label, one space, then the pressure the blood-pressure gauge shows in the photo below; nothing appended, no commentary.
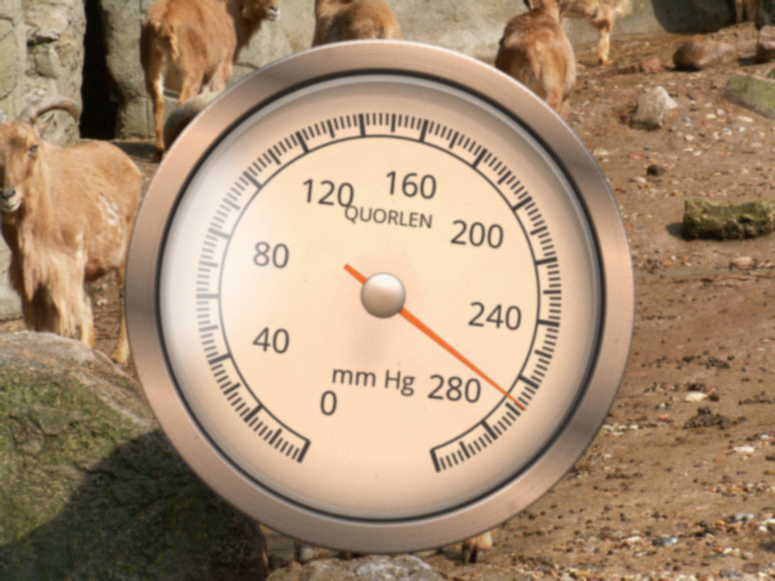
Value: 268 mmHg
